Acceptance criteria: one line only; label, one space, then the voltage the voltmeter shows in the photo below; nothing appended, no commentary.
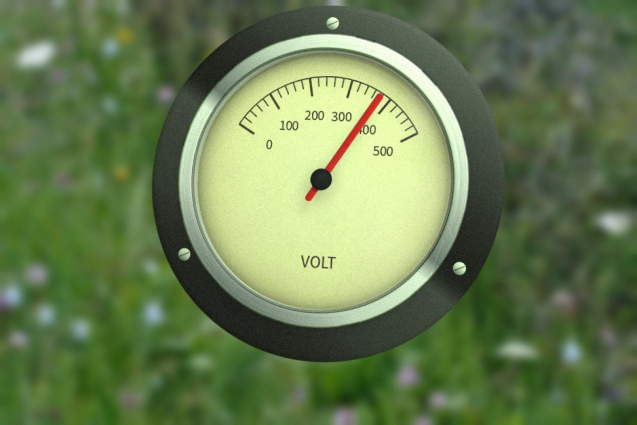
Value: 380 V
